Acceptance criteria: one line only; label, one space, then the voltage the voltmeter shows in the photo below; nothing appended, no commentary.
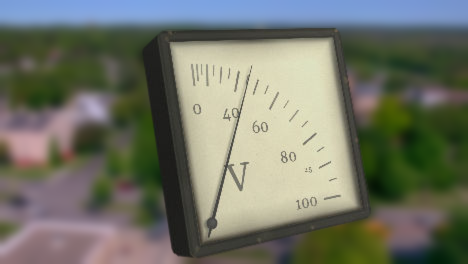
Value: 45 V
